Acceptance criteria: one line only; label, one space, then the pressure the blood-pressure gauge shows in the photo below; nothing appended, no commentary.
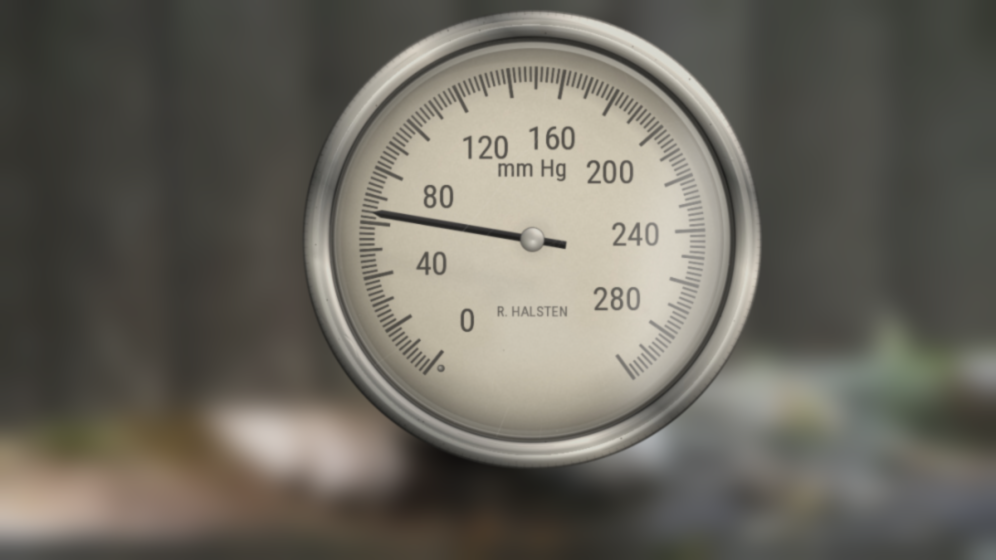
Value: 64 mmHg
